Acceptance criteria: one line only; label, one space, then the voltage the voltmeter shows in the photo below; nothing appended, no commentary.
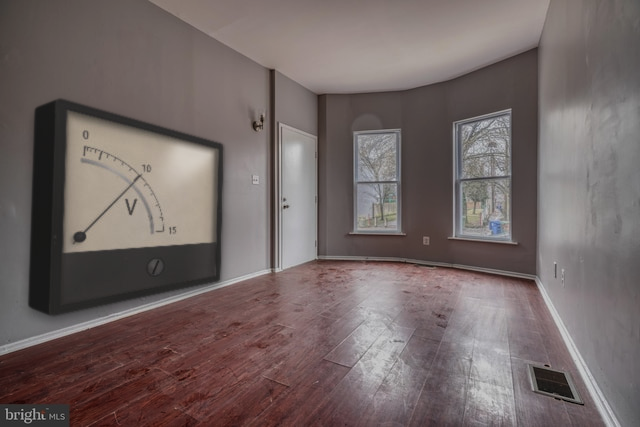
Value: 10 V
